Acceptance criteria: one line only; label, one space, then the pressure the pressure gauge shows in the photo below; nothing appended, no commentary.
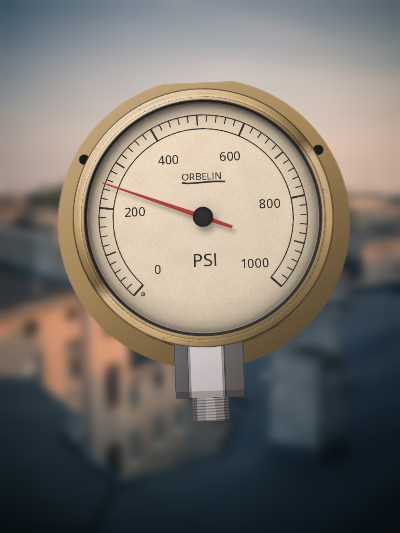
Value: 250 psi
